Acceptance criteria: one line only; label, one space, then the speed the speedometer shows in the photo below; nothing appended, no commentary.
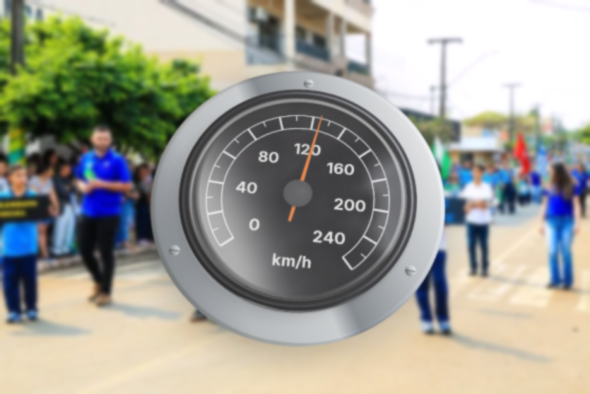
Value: 125 km/h
